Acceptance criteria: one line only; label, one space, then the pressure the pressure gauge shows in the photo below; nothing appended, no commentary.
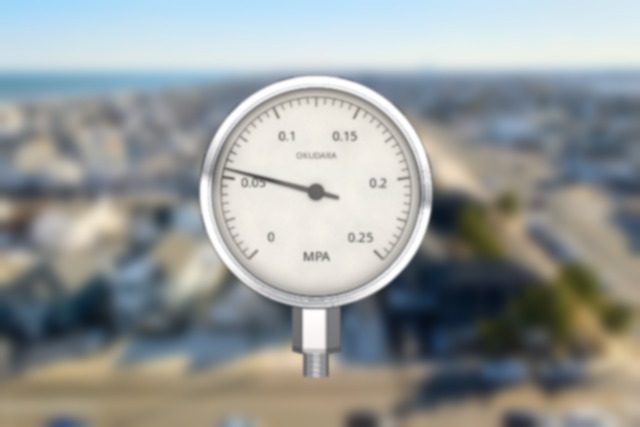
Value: 0.055 MPa
